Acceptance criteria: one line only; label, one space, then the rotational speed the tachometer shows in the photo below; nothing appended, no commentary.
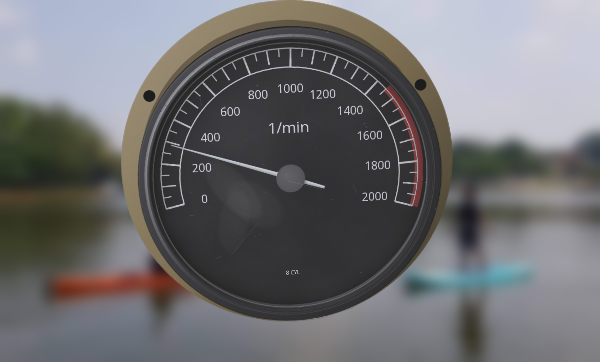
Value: 300 rpm
